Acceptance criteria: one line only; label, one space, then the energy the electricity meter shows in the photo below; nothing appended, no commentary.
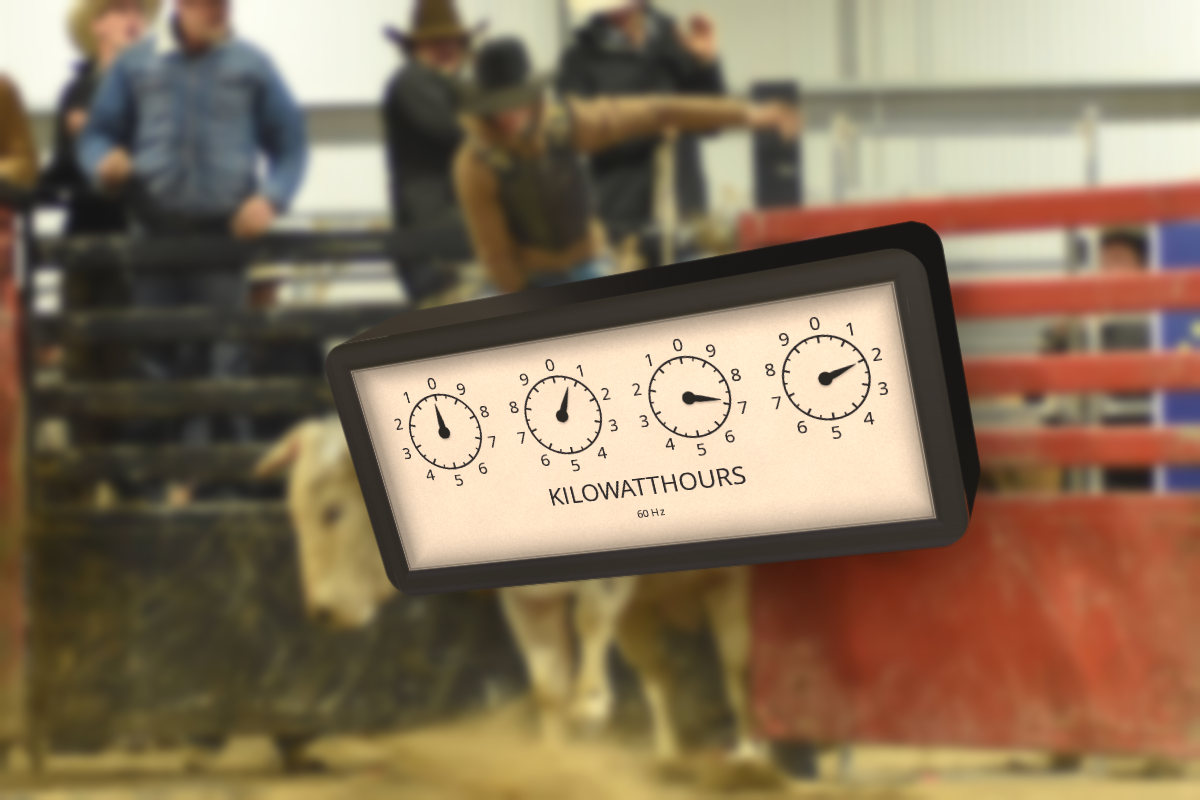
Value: 72 kWh
